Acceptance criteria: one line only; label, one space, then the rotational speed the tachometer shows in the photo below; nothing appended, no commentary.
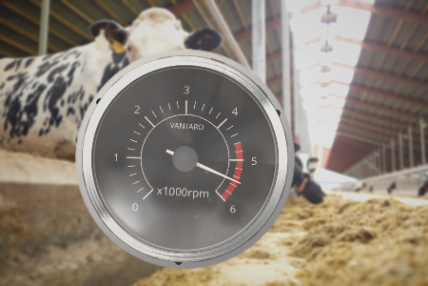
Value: 5500 rpm
